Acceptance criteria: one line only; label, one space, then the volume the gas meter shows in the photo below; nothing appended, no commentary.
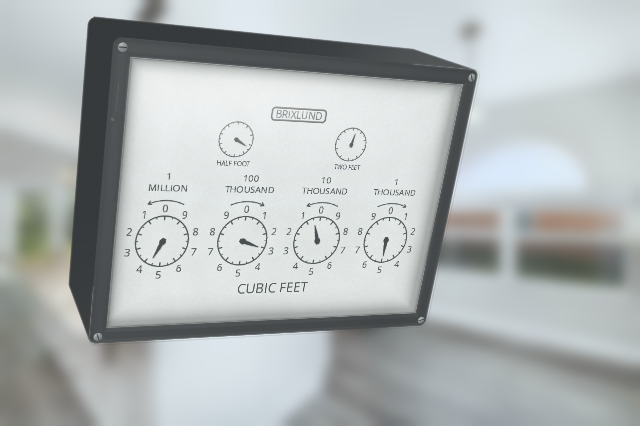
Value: 430500 ft³
